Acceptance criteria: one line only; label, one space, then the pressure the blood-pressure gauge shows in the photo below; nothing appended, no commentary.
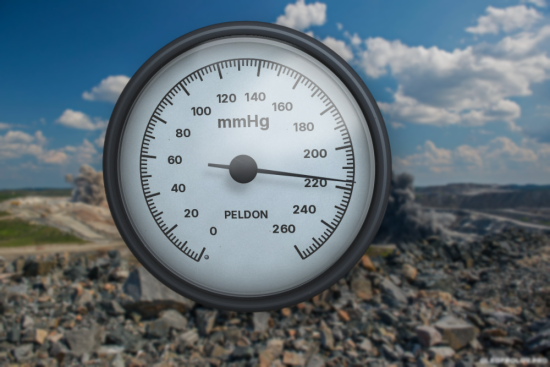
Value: 216 mmHg
